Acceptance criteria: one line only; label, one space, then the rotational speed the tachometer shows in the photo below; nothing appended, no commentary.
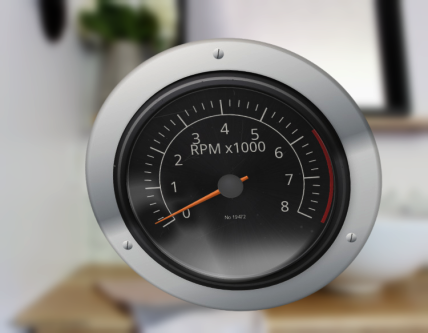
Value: 200 rpm
